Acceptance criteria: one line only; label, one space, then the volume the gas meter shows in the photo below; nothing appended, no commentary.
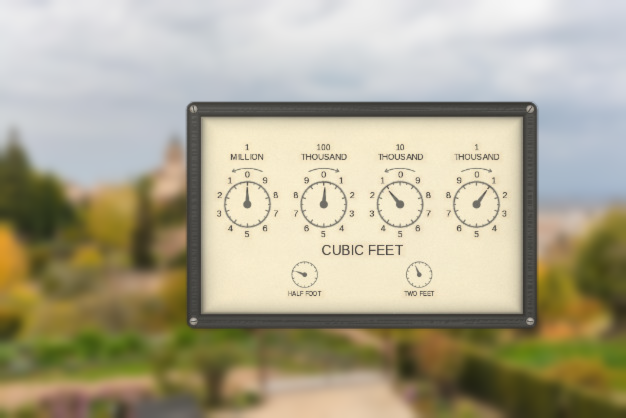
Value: 1100 ft³
